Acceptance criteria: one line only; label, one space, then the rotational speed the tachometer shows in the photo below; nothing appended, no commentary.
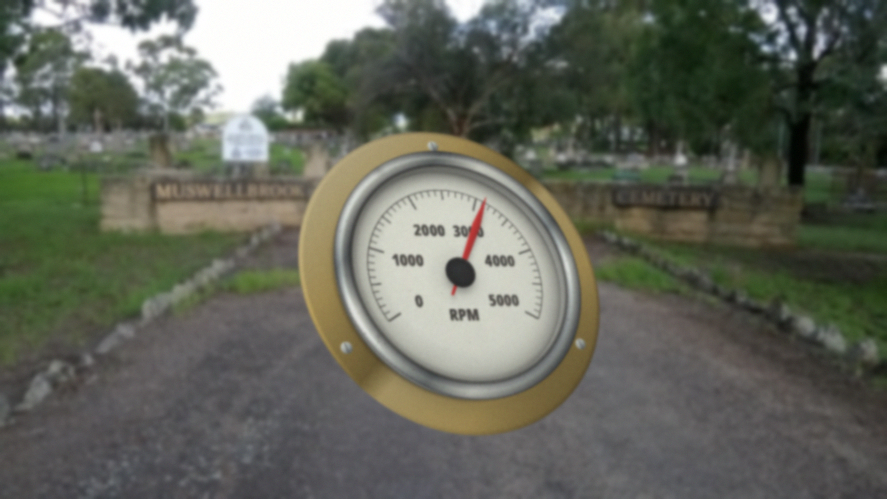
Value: 3100 rpm
